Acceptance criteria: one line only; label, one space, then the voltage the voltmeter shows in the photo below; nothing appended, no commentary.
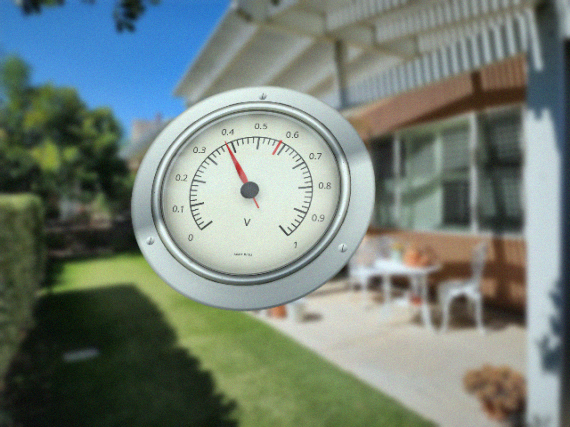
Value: 0.38 V
